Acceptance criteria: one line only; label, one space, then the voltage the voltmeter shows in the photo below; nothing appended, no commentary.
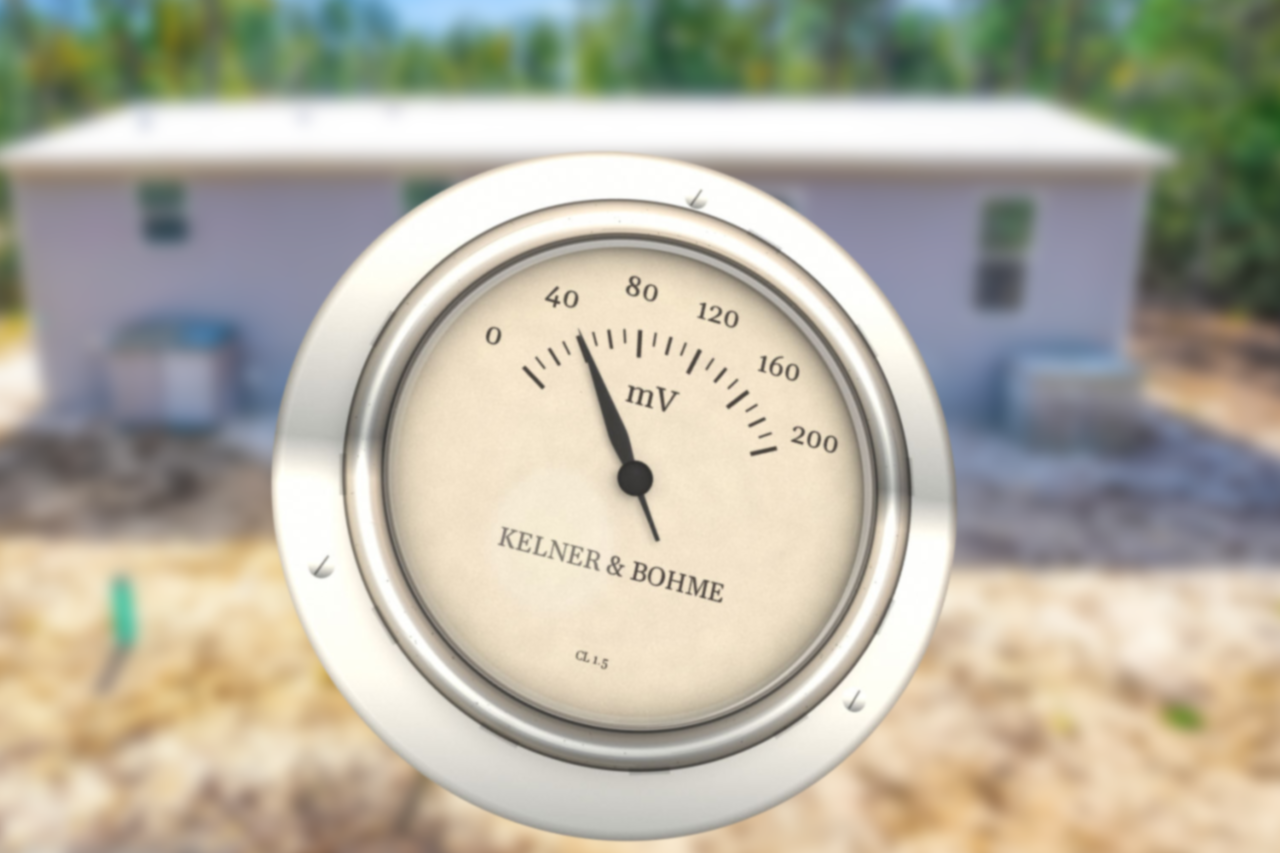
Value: 40 mV
